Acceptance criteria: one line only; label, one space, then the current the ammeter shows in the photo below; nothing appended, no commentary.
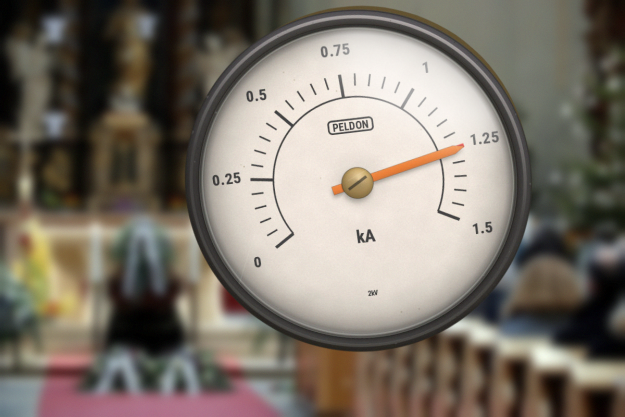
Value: 1.25 kA
